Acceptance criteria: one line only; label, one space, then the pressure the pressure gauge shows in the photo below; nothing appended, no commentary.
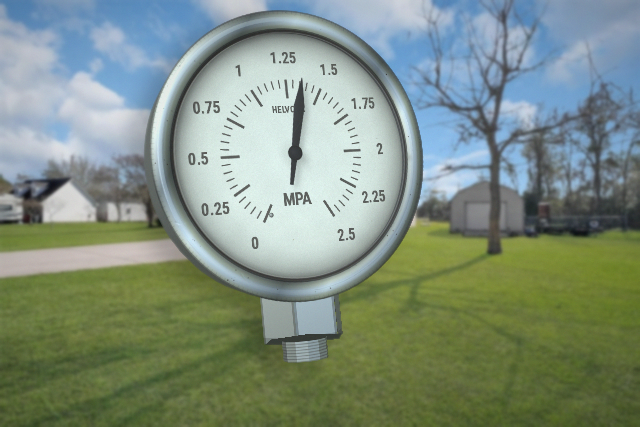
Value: 1.35 MPa
